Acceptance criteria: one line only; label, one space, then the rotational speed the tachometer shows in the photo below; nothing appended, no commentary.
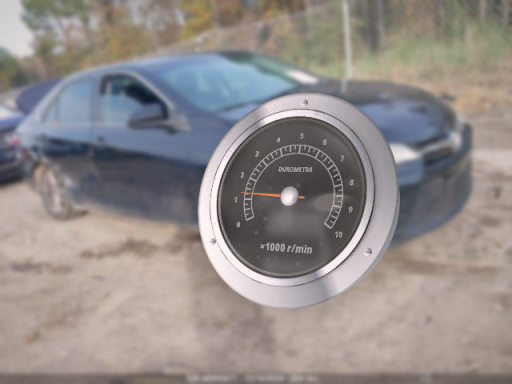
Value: 1250 rpm
